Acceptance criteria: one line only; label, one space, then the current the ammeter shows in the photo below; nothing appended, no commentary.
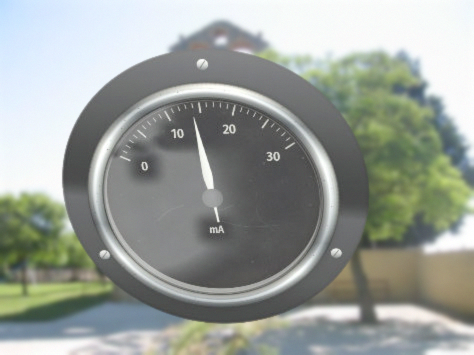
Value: 14 mA
